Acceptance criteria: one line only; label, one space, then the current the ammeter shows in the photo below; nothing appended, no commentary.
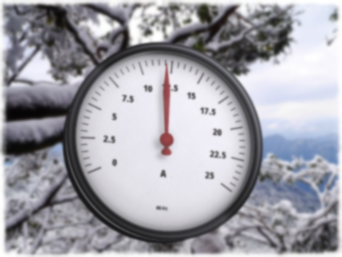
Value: 12 A
